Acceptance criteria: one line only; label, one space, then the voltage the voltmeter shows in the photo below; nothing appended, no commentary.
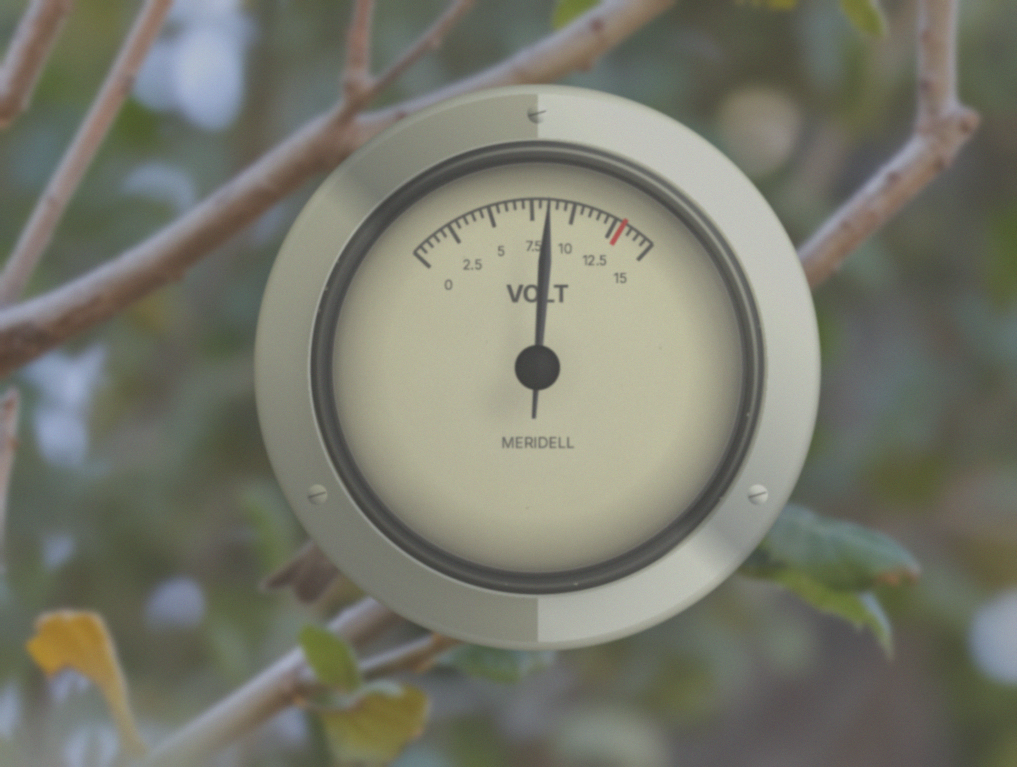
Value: 8.5 V
